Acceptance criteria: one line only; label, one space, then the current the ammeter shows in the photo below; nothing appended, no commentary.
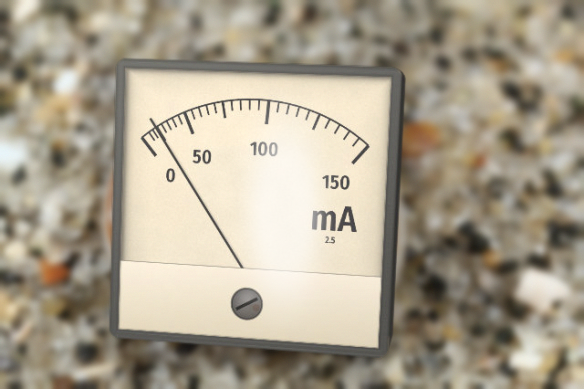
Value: 25 mA
